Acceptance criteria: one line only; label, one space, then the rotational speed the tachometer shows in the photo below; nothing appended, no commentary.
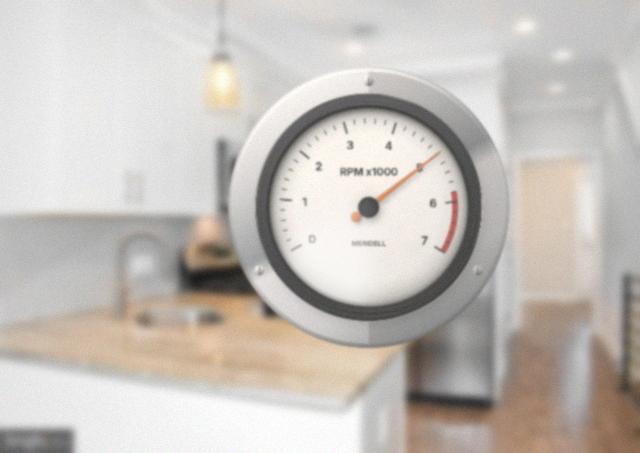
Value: 5000 rpm
